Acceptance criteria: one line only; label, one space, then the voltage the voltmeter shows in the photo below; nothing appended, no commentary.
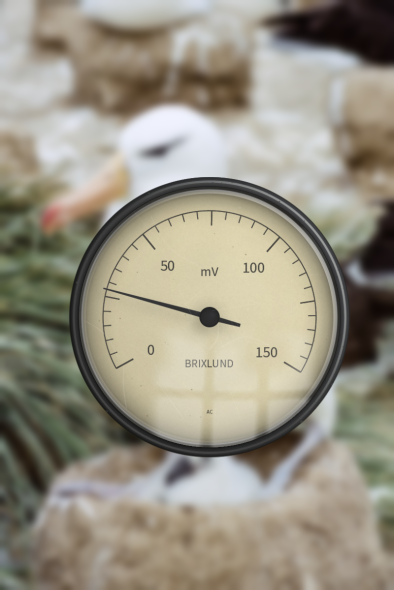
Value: 27.5 mV
